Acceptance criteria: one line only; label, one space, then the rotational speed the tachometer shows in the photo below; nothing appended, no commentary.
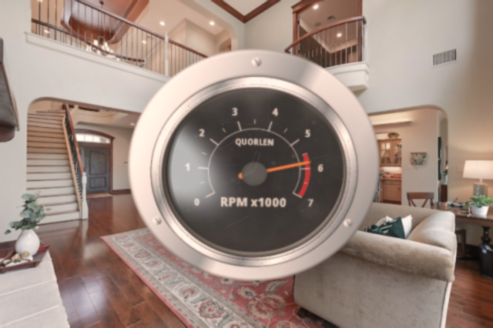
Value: 5750 rpm
